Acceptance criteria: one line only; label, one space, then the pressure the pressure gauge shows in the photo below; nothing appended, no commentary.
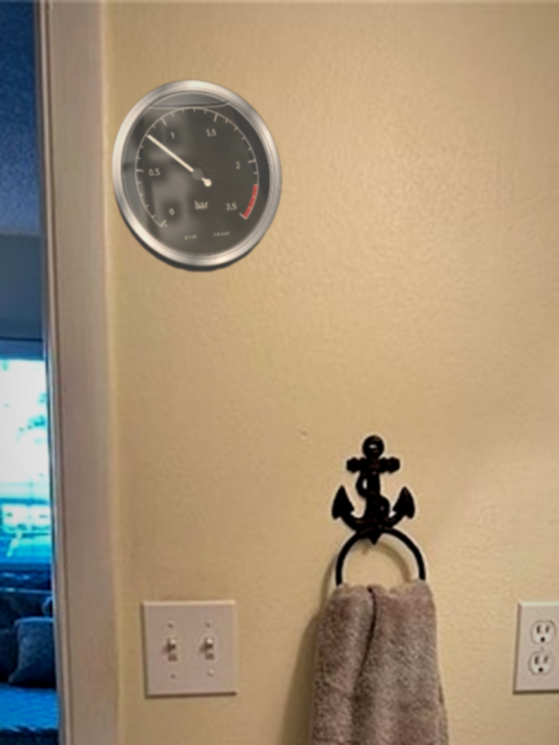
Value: 0.8 bar
